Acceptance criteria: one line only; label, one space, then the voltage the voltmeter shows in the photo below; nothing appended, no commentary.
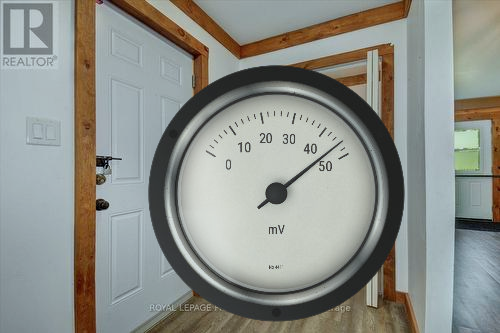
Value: 46 mV
